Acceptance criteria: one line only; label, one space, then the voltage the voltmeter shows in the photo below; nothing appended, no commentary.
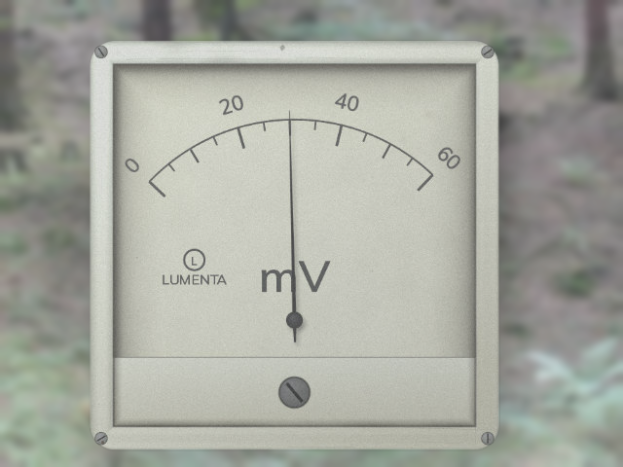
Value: 30 mV
